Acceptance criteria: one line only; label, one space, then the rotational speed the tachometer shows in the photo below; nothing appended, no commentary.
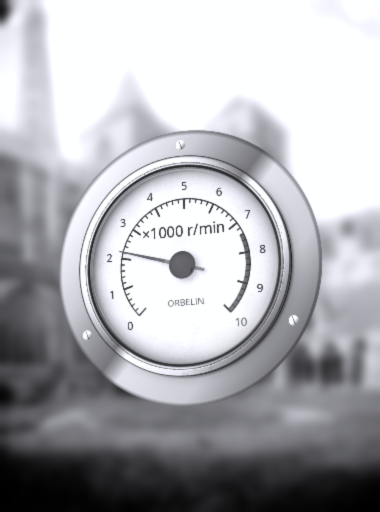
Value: 2200 rpm
